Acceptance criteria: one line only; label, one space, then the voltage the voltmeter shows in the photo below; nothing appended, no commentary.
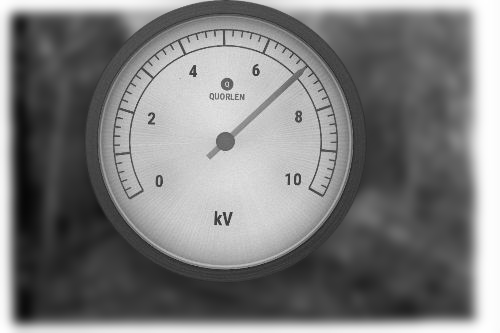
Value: 7 kV
